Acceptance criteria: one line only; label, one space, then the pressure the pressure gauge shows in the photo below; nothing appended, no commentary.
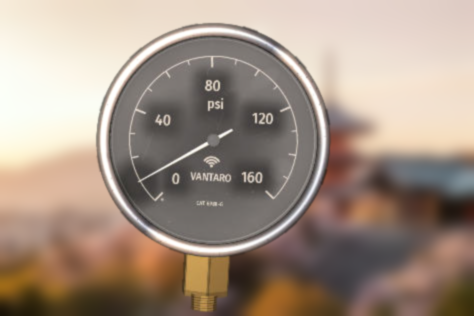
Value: 10 psi
